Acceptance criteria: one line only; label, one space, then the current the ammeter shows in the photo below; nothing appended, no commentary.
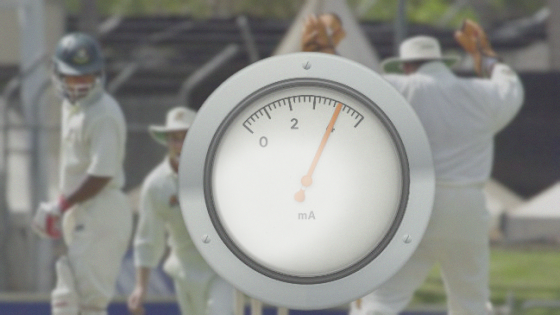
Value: 4 mA
